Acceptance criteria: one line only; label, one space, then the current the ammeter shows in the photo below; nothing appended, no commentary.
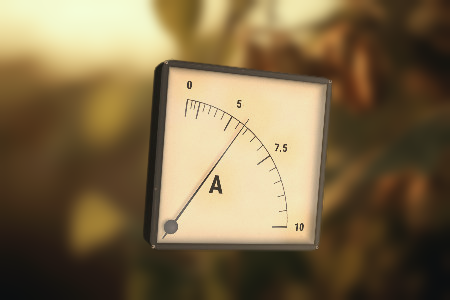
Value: 5.75 A
